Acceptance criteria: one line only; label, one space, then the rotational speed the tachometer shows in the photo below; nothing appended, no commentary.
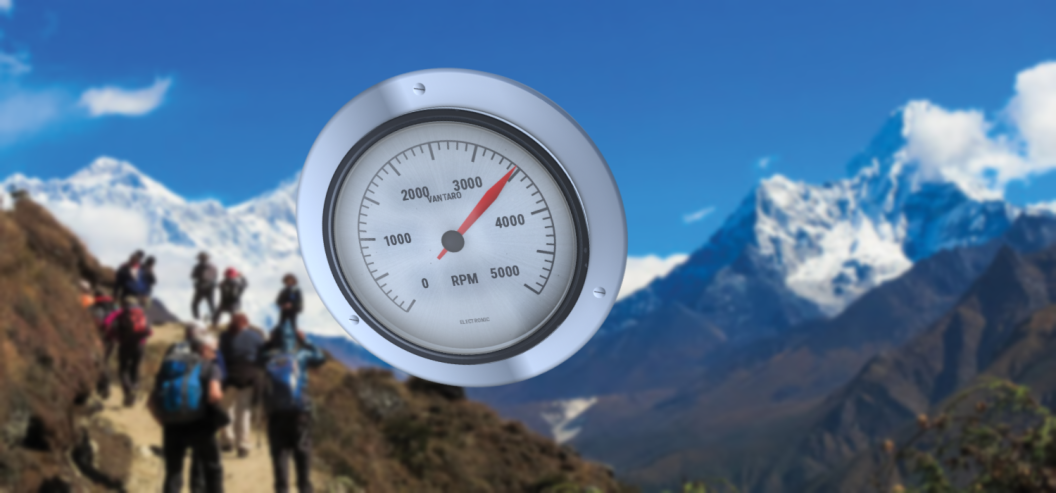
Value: 3450 rpm
